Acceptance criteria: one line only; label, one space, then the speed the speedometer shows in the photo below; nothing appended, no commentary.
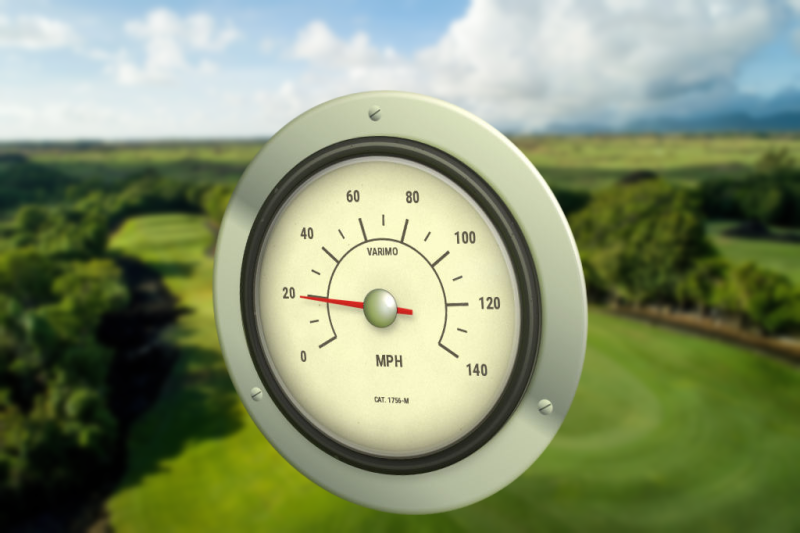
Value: 20 mph
